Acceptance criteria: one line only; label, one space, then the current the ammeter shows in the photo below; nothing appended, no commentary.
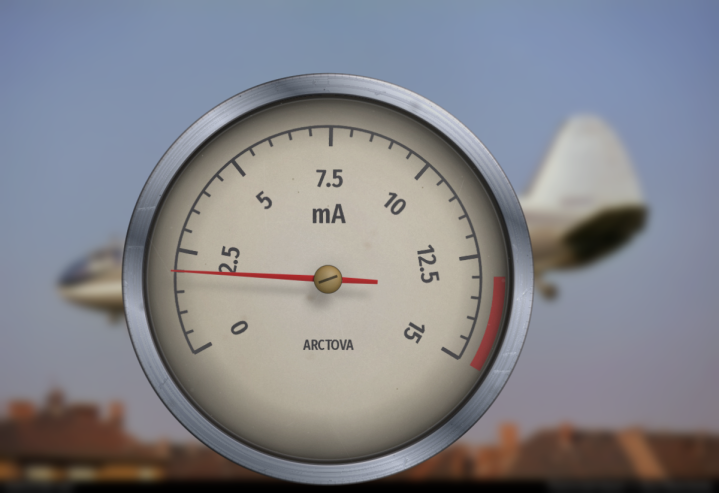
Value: 2 mA
